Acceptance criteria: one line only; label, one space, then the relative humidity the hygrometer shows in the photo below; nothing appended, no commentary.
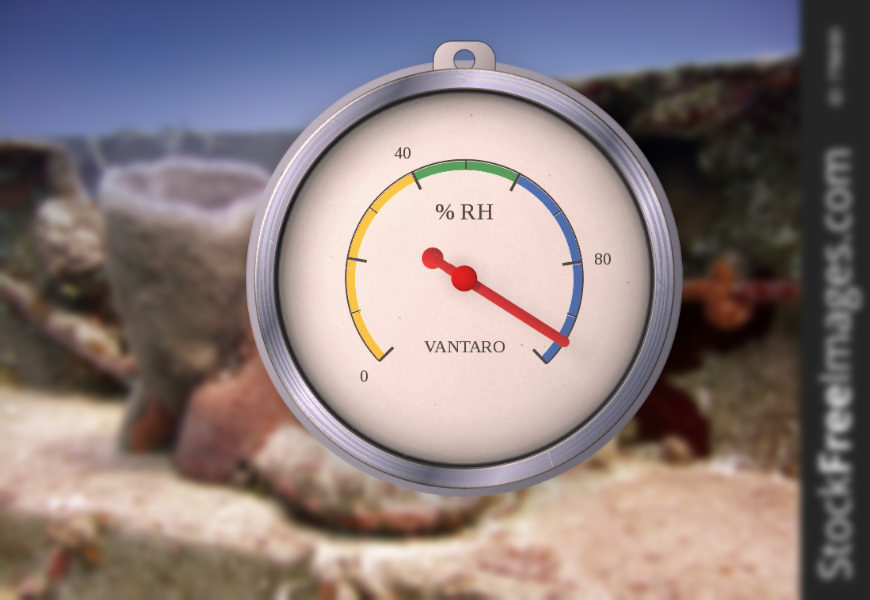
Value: 95 %
